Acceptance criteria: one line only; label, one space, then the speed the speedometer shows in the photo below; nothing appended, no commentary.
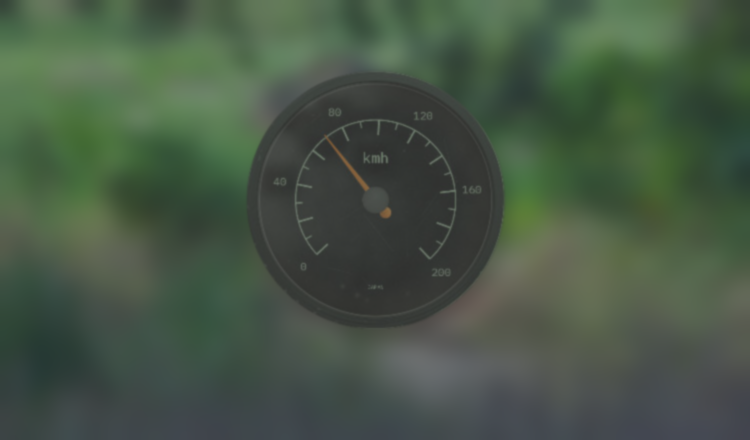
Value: 70 km/h
